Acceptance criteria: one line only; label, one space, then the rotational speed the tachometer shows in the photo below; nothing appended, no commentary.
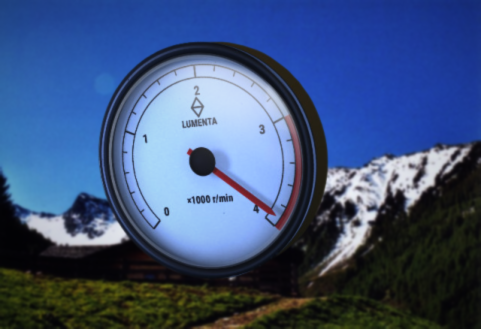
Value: 3900 rpm
